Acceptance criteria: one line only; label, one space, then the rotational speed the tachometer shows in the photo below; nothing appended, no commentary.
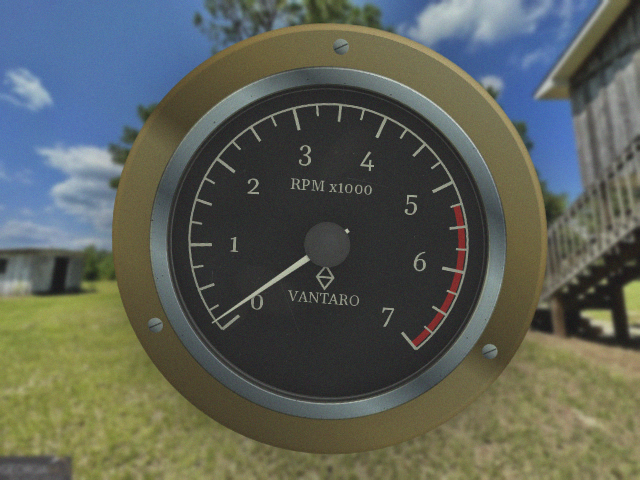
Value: 125 rpm
